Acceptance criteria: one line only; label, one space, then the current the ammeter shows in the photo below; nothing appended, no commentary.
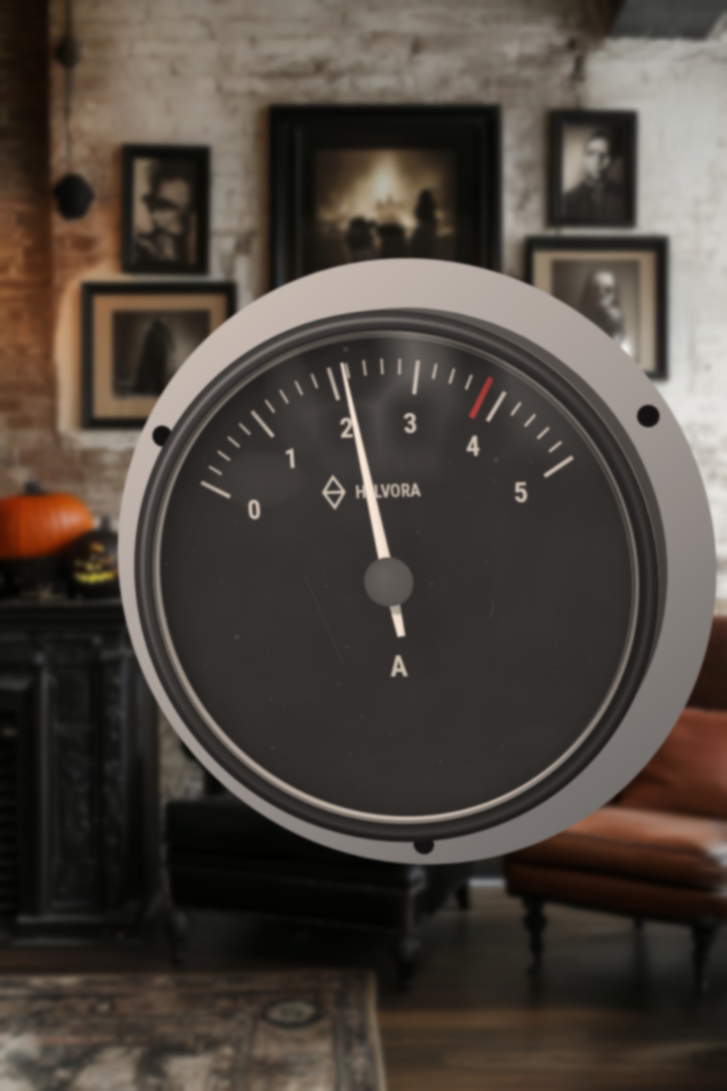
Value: 2.2 A
